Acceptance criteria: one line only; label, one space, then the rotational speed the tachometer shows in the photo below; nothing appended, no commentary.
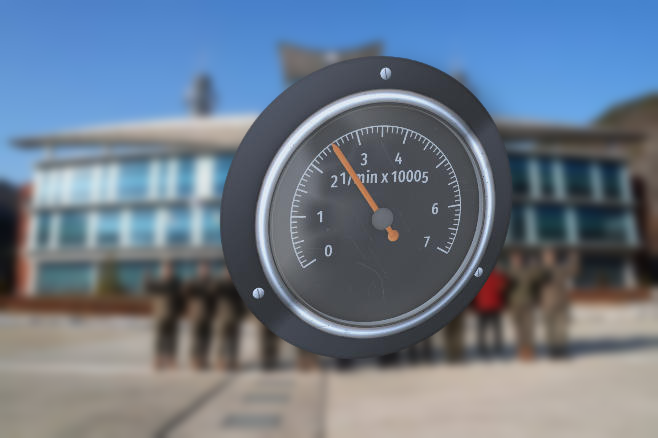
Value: 2500 rpm
